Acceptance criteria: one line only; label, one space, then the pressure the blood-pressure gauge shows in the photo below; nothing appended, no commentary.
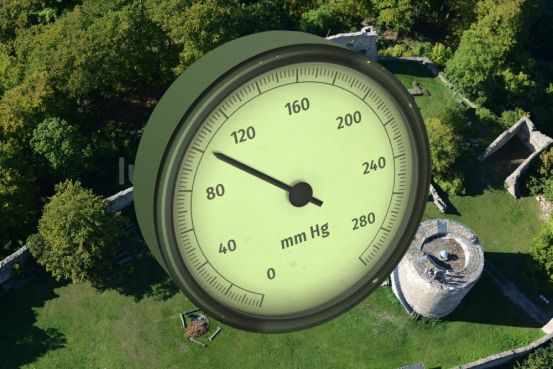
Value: 102 mmHg
